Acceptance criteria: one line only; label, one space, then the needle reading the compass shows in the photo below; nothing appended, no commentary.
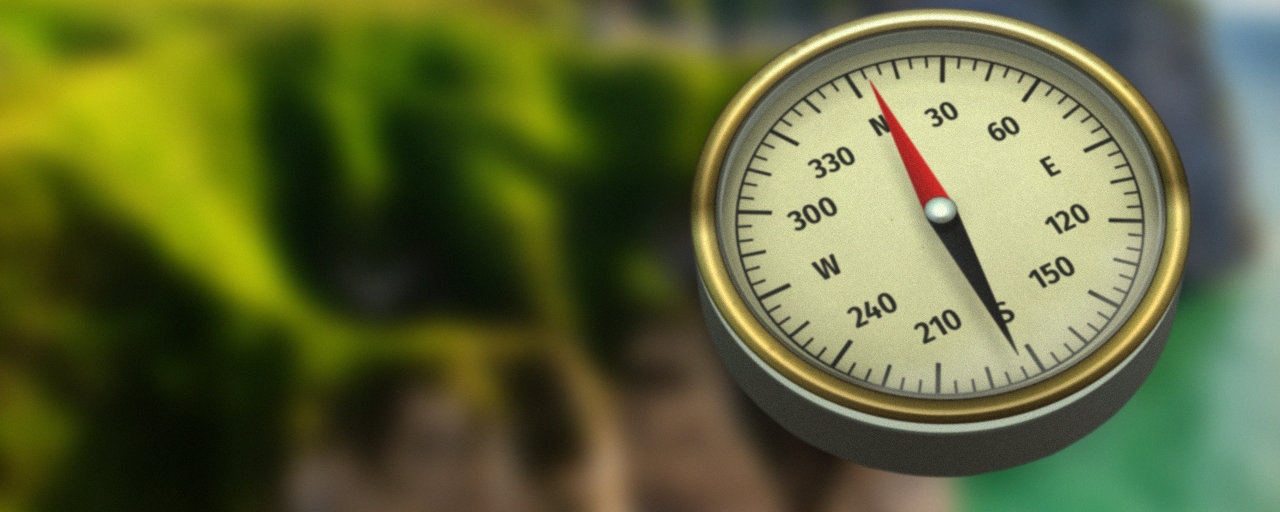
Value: 5 °
